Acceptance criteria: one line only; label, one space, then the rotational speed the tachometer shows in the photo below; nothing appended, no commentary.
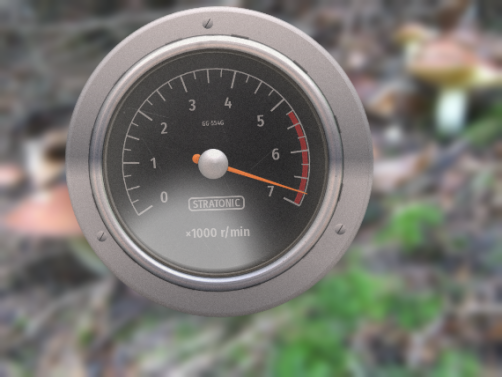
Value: 6750 rpm
